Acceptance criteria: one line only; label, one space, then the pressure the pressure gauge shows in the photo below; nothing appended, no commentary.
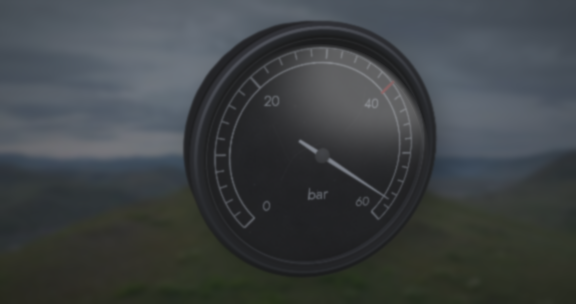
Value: 57 bar
